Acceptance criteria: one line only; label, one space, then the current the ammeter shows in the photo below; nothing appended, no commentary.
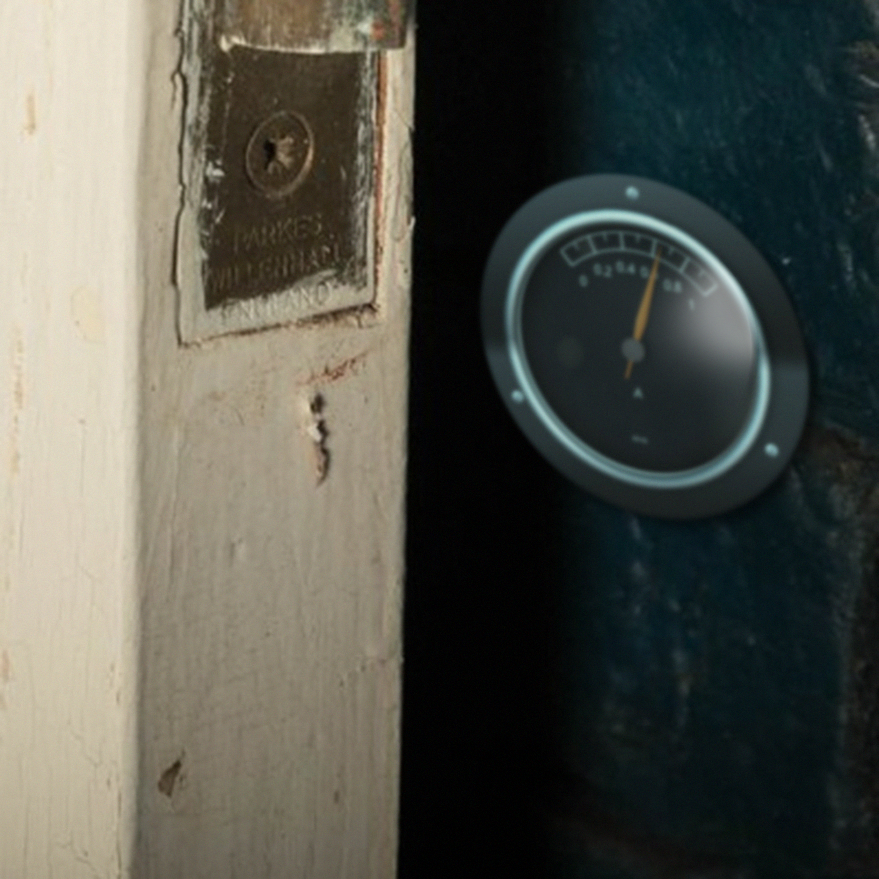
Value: 0.65 A
